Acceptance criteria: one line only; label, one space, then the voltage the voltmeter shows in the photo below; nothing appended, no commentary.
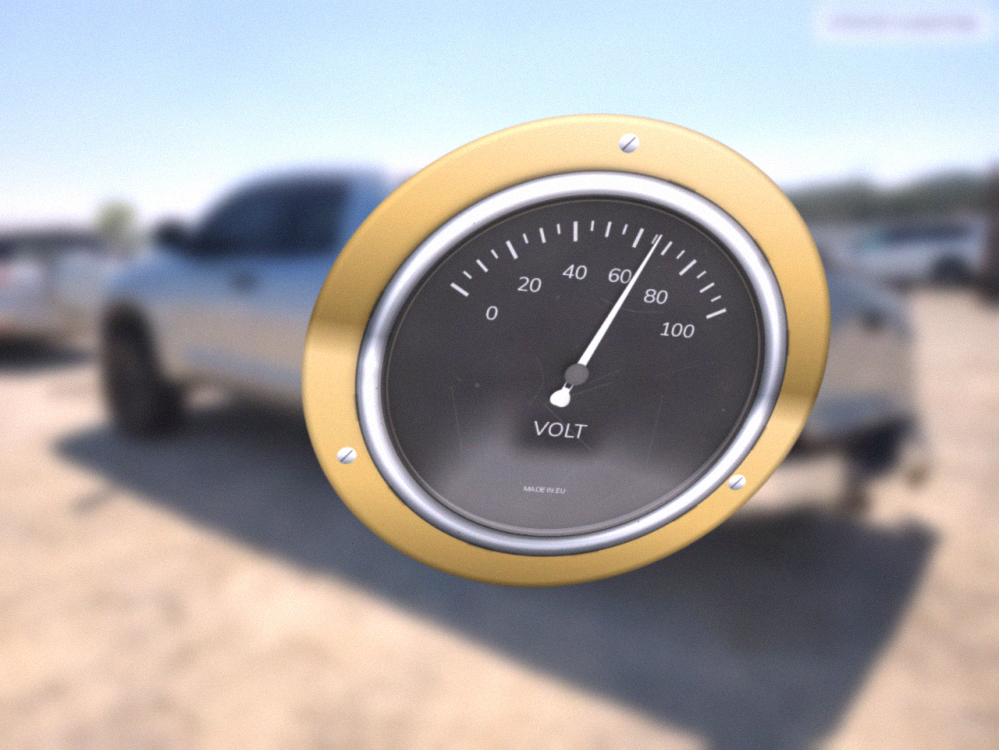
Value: 65 V
